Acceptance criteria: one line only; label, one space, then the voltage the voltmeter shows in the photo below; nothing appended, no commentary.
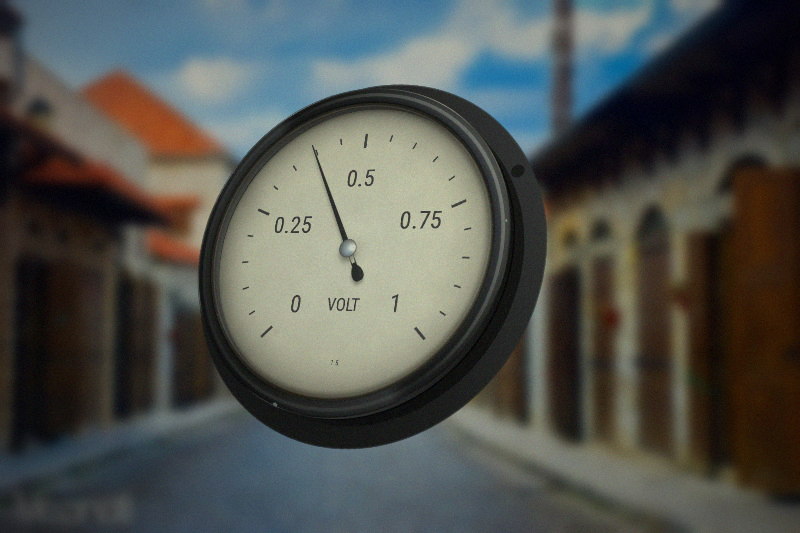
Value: 0.4 V
